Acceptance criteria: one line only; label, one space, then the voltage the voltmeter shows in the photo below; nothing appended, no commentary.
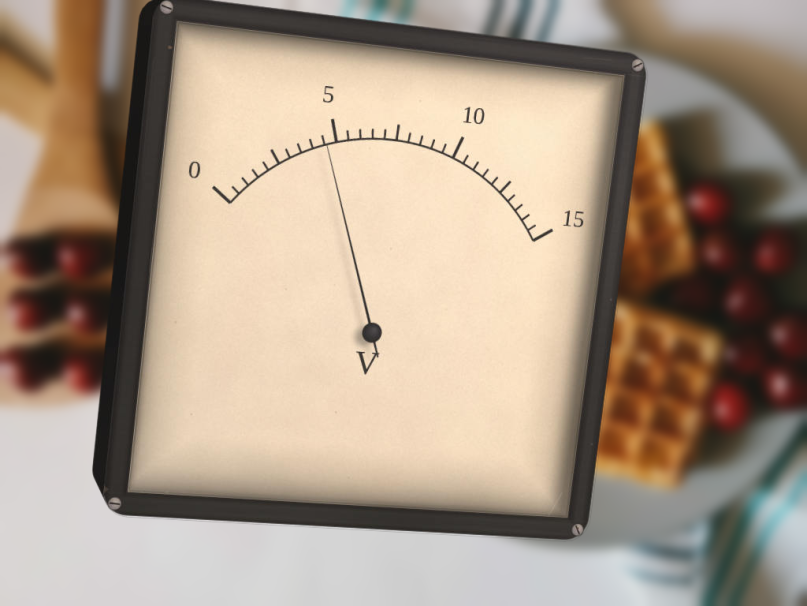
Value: 4.5 V
